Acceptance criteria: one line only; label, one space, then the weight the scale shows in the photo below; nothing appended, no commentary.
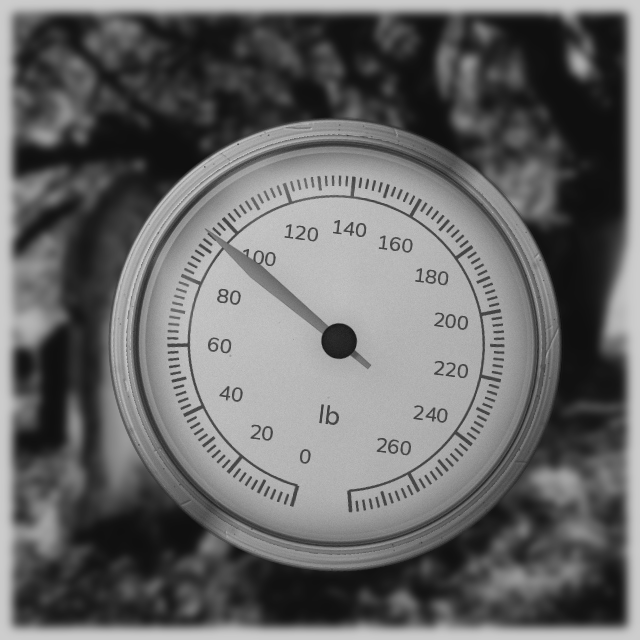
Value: 94 lb
